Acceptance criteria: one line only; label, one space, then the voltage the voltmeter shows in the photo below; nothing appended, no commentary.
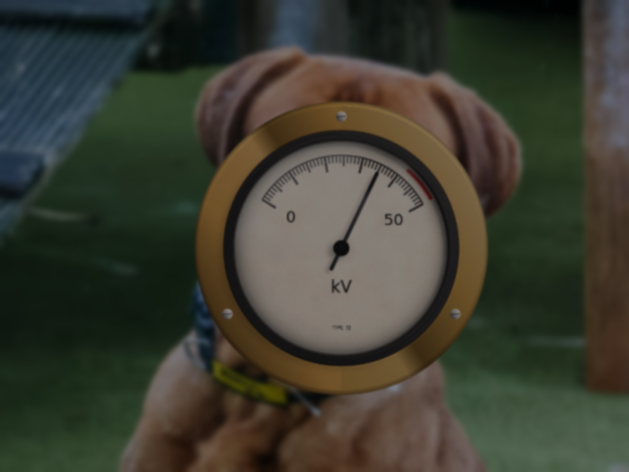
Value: 35 kV
